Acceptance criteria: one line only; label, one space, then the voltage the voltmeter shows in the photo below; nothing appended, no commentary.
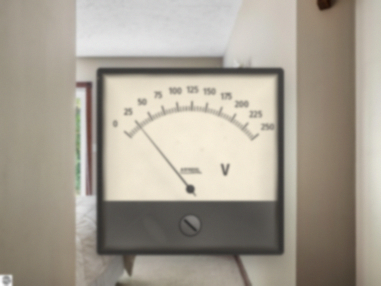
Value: 25 V
